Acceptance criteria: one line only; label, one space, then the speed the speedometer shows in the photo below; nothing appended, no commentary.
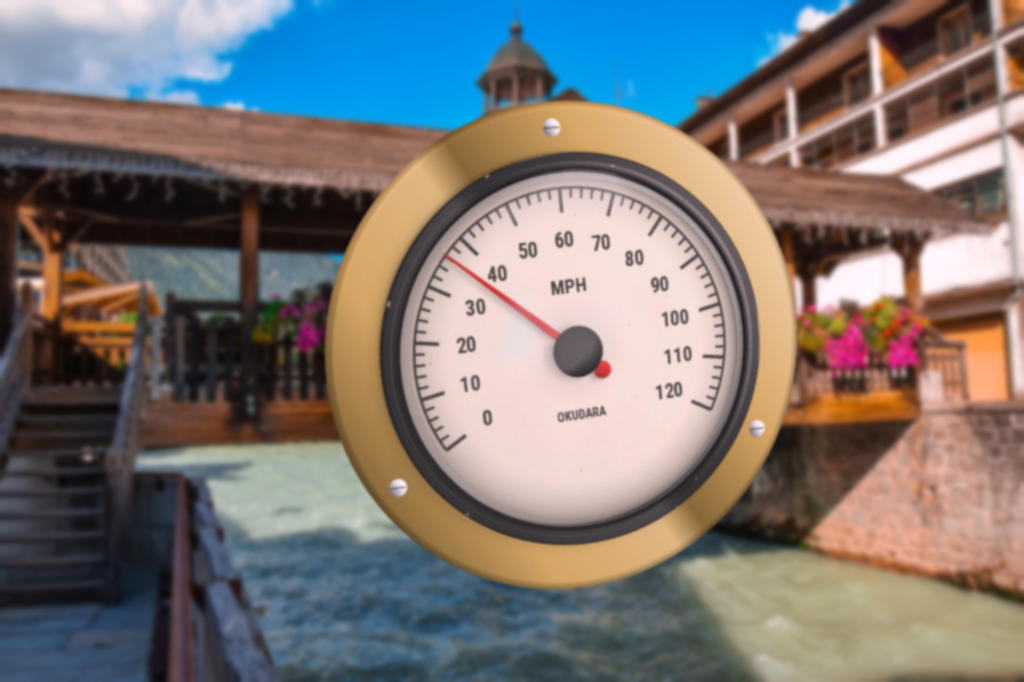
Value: 36 mph
